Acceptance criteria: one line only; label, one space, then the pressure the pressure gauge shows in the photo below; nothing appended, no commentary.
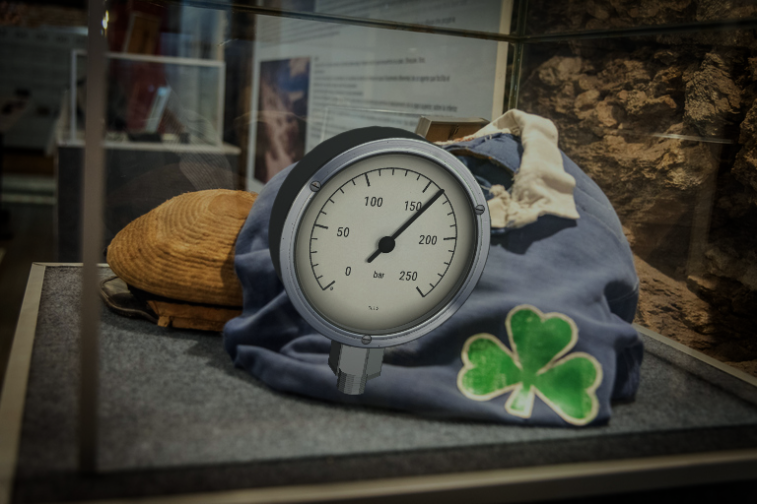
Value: 160 bar
